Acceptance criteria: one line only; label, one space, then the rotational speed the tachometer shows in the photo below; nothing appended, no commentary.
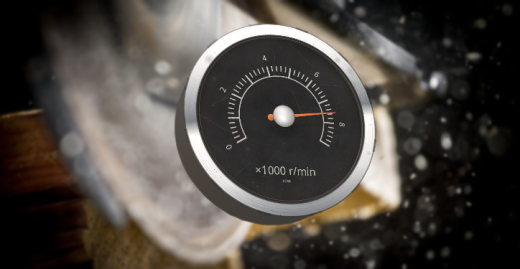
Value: 7600 rpm
